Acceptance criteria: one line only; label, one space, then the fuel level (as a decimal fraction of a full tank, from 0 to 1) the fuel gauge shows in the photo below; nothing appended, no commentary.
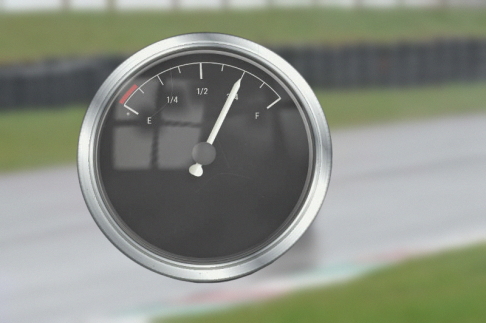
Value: 0.75
